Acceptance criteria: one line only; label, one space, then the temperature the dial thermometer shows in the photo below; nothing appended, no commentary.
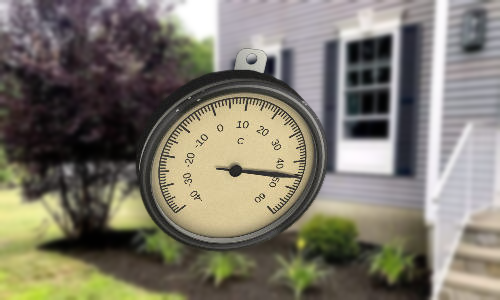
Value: 45 °C
